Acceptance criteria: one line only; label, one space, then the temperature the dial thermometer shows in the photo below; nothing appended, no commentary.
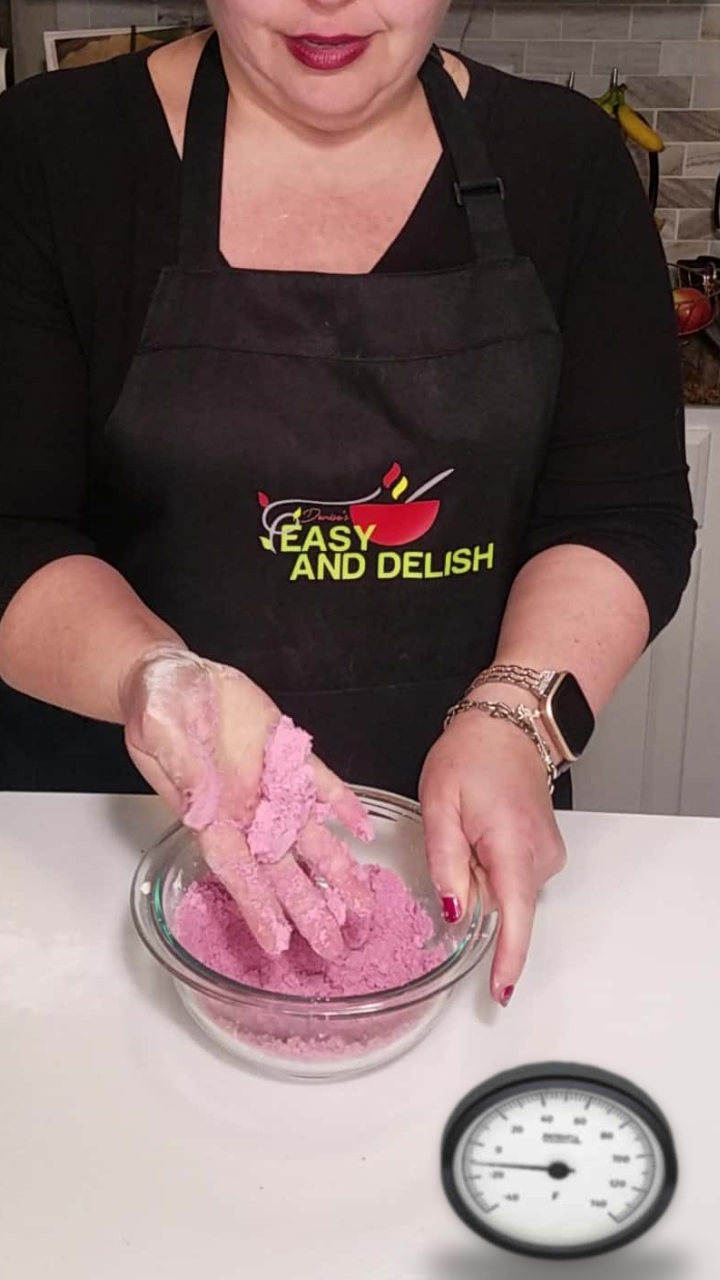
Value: -10 °F
